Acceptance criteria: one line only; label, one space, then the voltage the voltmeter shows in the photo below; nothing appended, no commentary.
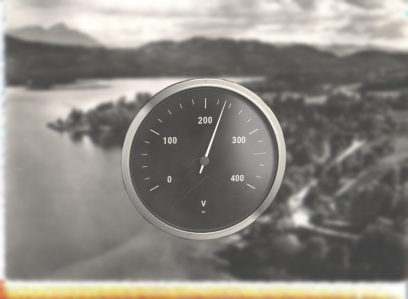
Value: 230 V
